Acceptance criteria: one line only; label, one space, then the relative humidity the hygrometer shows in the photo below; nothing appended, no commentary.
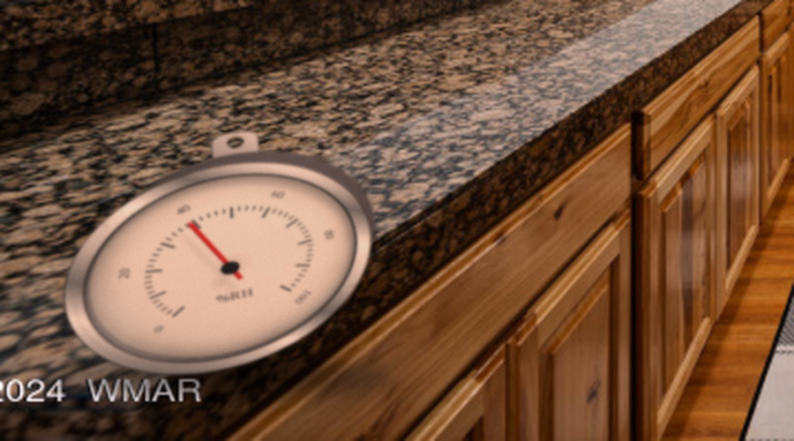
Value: 40 %
